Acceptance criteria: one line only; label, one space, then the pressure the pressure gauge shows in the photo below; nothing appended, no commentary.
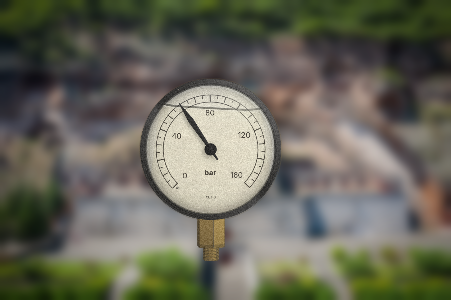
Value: 60 bar
